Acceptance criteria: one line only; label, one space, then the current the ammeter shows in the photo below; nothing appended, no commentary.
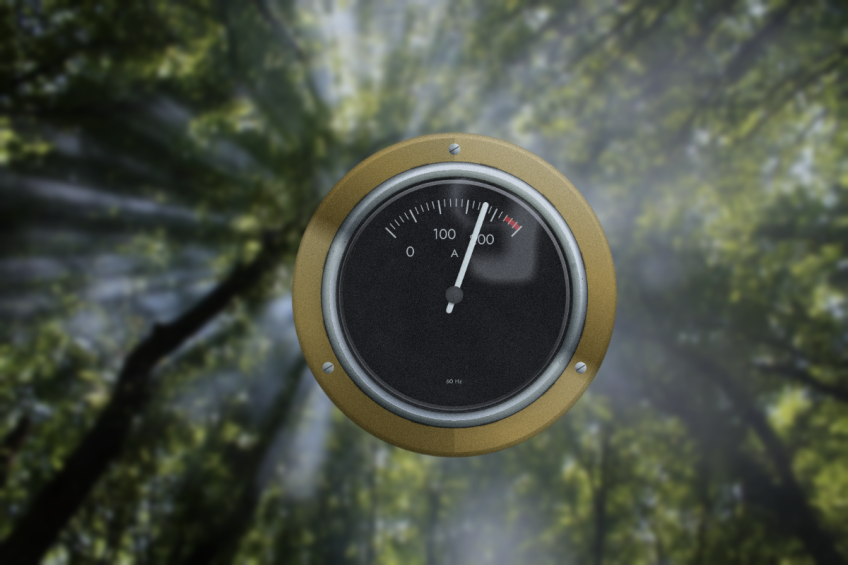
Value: 180 A
